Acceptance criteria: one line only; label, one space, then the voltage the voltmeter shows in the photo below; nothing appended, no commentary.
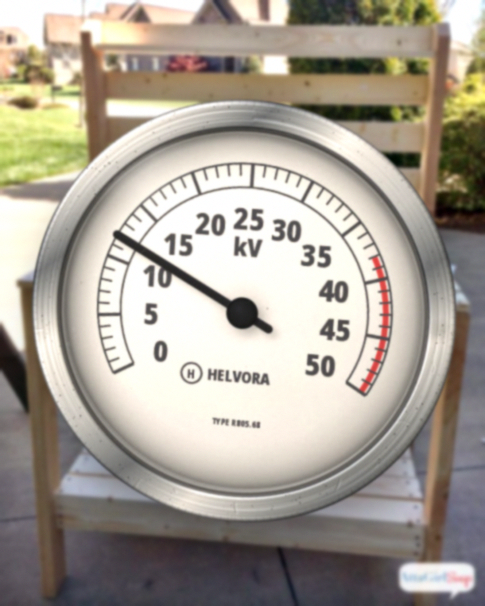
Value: 12 kV
